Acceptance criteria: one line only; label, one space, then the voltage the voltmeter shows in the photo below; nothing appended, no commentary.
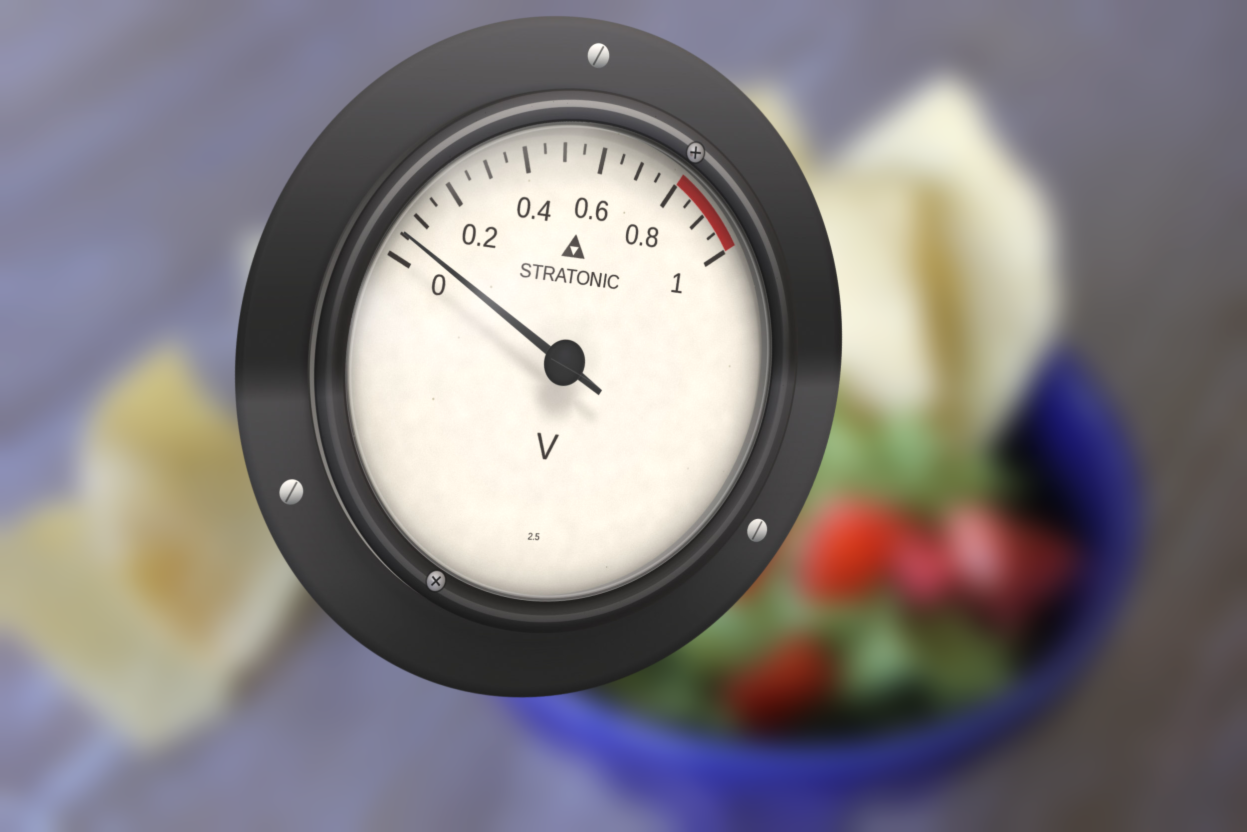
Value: 0.05 V
